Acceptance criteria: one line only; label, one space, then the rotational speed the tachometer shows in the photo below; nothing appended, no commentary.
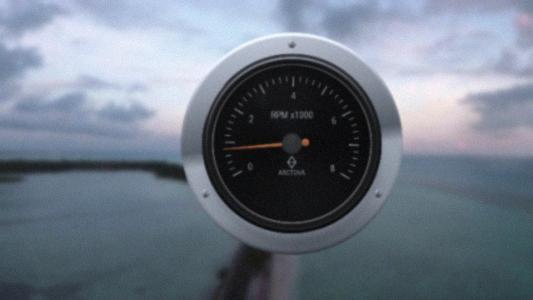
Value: 800 rpm
